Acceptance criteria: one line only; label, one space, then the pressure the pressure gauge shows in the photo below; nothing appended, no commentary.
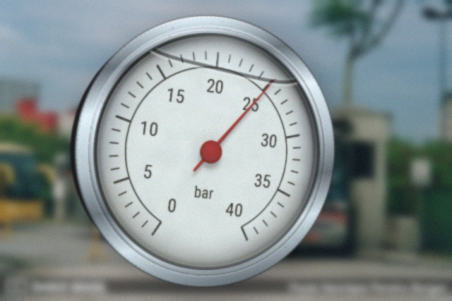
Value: 25 bar
